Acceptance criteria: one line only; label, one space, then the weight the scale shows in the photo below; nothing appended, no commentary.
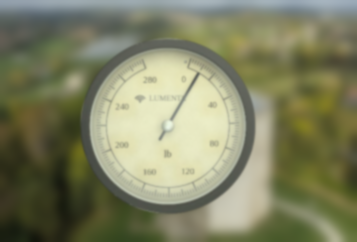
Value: 10 lb
